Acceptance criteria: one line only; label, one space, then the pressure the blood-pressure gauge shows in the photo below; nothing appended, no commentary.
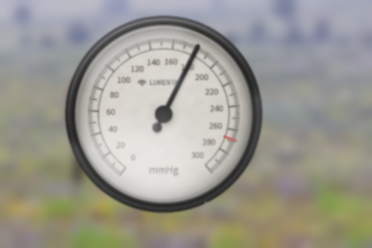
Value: 180 mmHg
